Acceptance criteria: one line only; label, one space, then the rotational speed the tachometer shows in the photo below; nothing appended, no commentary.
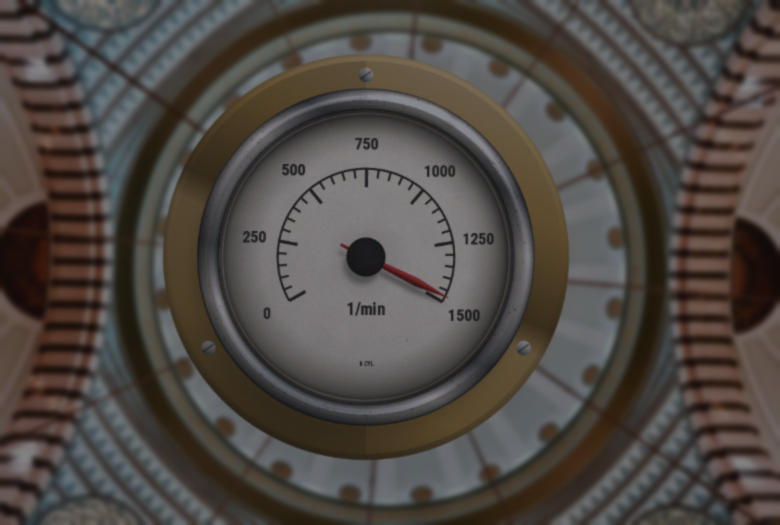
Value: 1475 rpm
